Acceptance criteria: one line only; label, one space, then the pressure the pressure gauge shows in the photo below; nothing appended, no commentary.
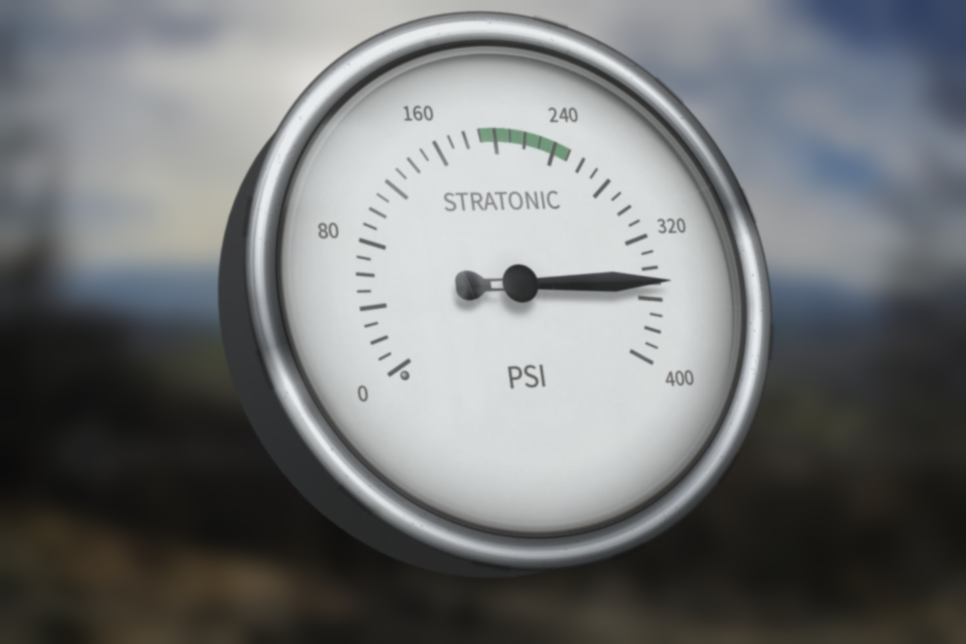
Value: 350 psi
